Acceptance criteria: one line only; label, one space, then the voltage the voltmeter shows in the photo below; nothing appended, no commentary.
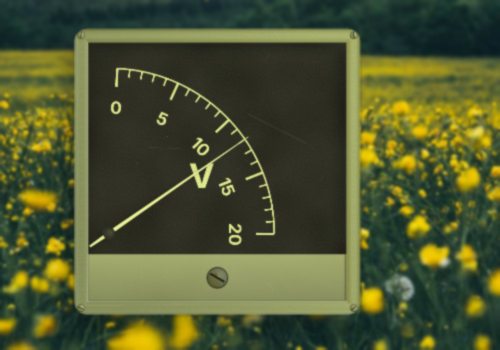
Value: 12 V
